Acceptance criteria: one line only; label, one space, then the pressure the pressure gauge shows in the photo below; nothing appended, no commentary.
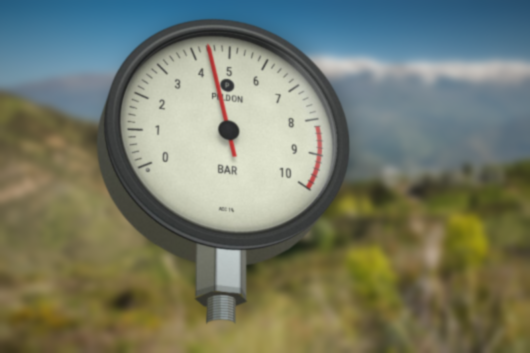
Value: 4.4 bar
